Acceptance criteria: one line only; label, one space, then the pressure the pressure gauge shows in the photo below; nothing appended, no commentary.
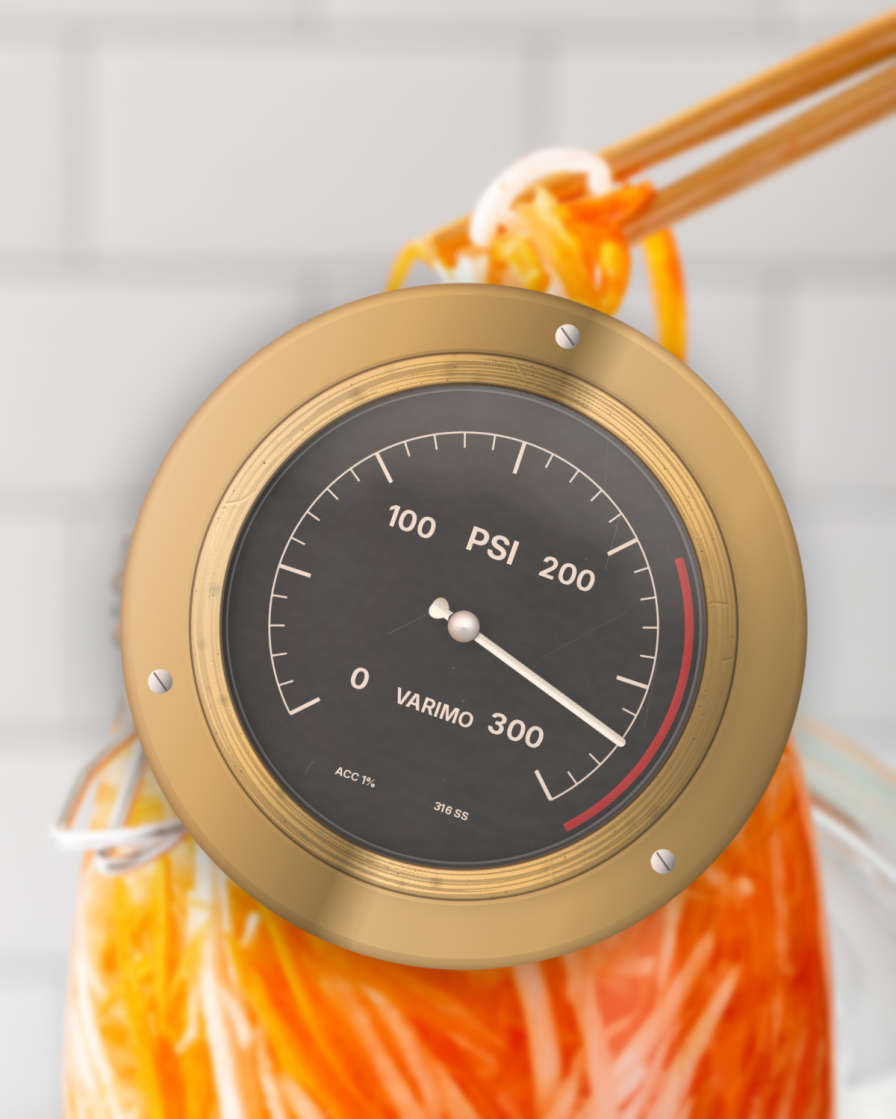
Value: 270 psi
